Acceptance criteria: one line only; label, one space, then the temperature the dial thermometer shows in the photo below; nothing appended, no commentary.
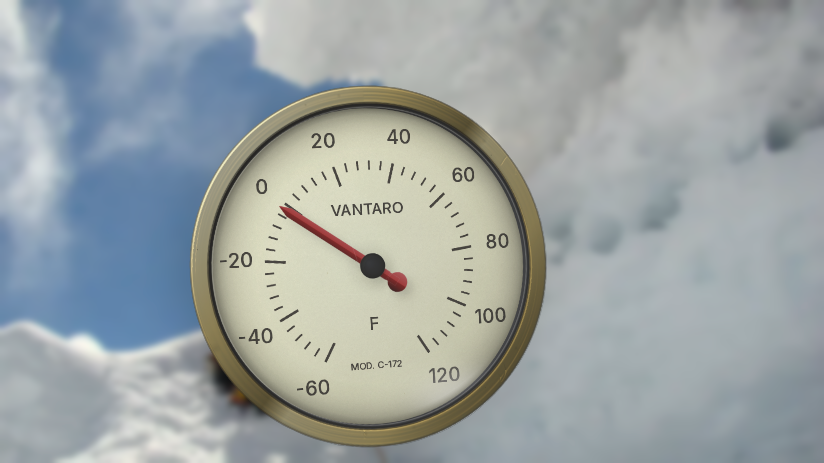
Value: -2 °F
